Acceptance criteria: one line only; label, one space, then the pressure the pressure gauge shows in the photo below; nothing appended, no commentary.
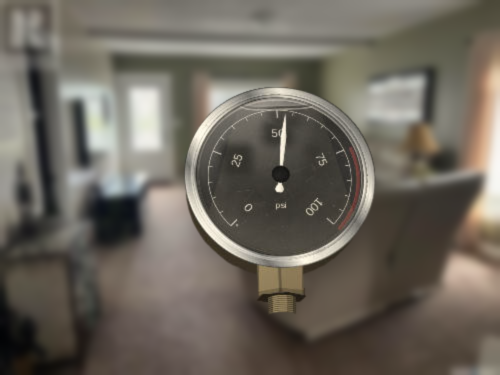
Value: 52.5 psi
